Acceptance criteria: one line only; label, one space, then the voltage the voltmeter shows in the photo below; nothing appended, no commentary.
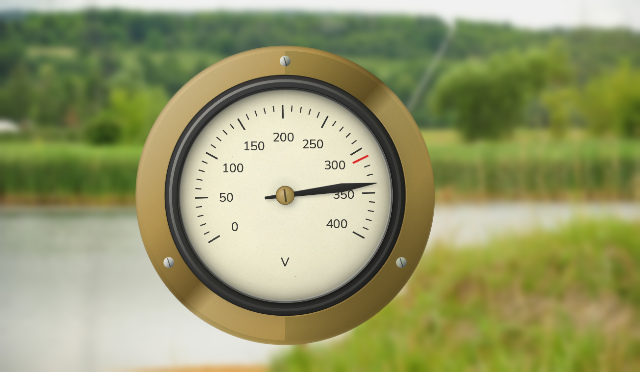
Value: 340 V
